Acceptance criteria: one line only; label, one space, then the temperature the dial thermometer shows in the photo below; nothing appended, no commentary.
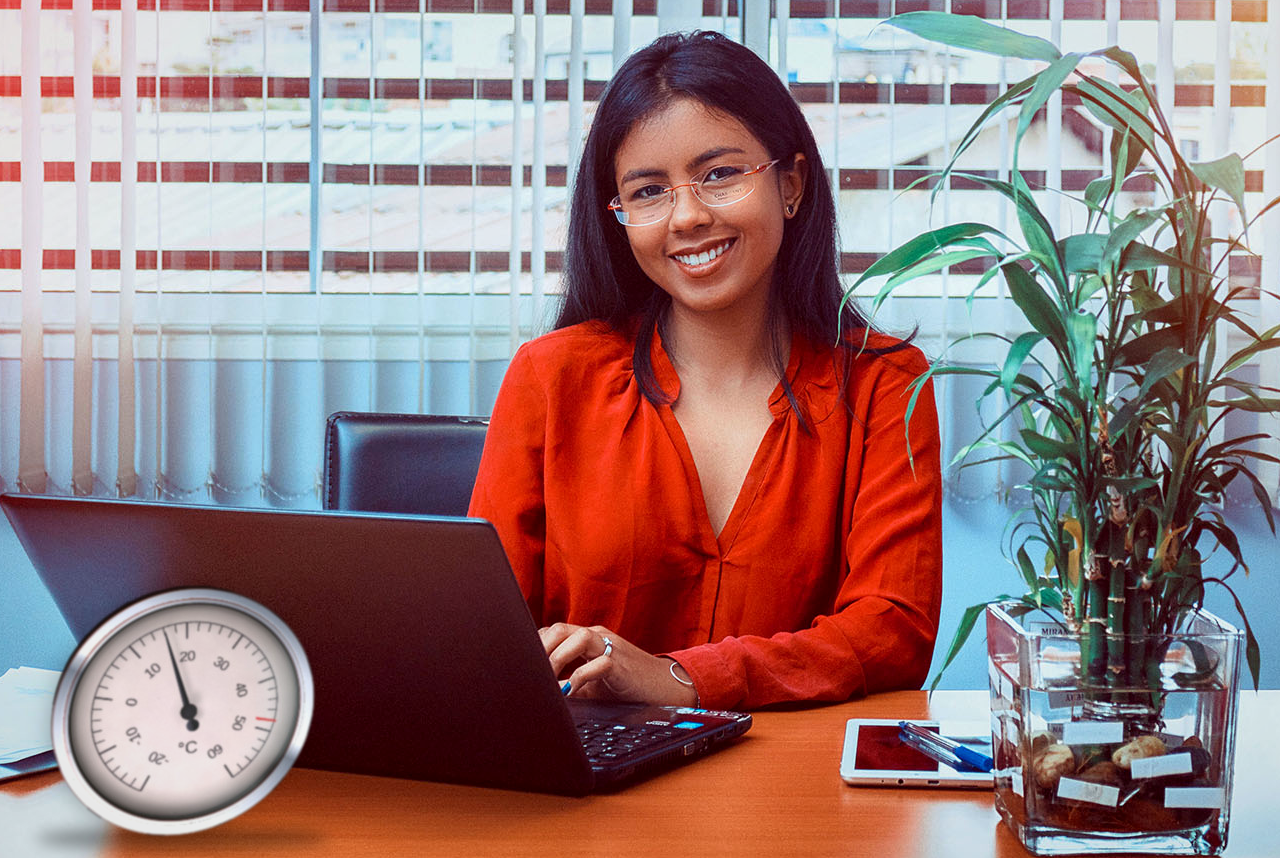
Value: 16 °C
